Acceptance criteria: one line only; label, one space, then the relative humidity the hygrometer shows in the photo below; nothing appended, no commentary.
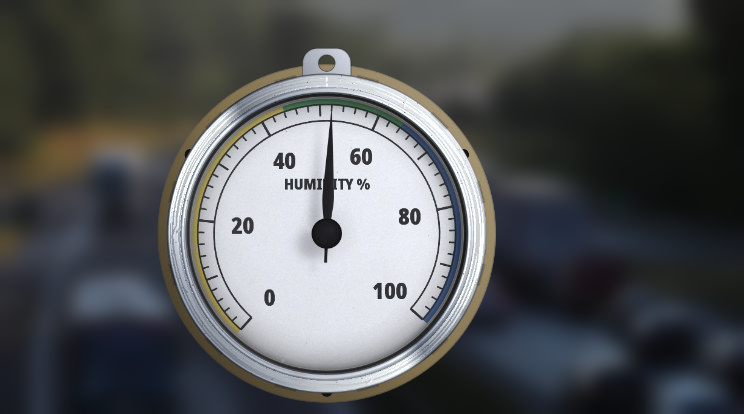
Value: 52 %
